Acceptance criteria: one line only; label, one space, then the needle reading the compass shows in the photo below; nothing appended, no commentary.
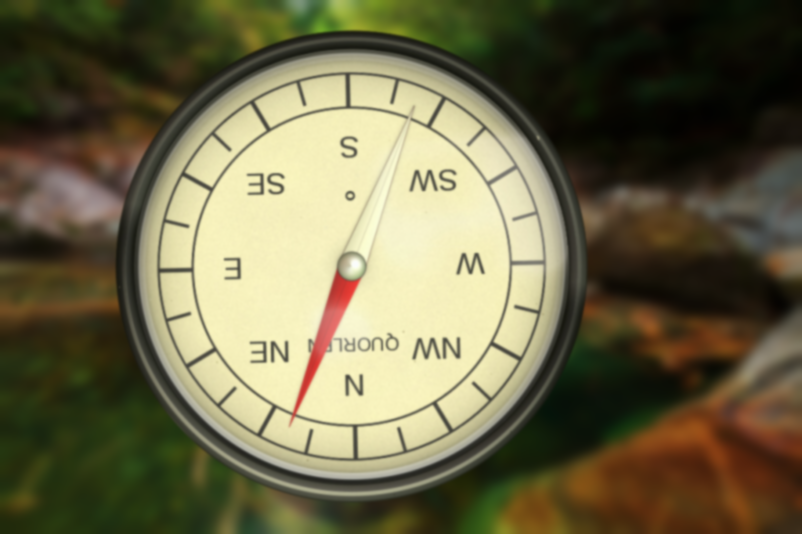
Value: 22.5 °
